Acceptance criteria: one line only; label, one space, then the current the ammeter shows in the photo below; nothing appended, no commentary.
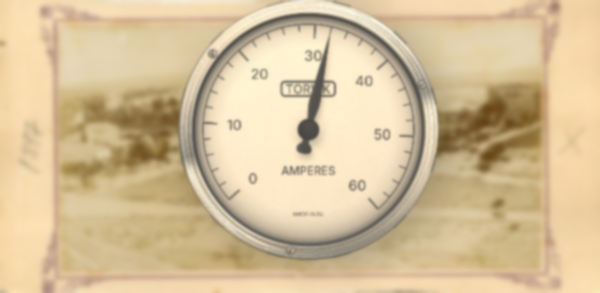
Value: 32 A
